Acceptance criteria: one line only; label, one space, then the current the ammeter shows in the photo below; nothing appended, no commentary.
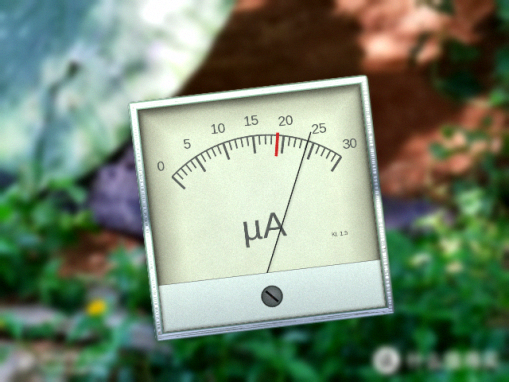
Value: 24 µA
